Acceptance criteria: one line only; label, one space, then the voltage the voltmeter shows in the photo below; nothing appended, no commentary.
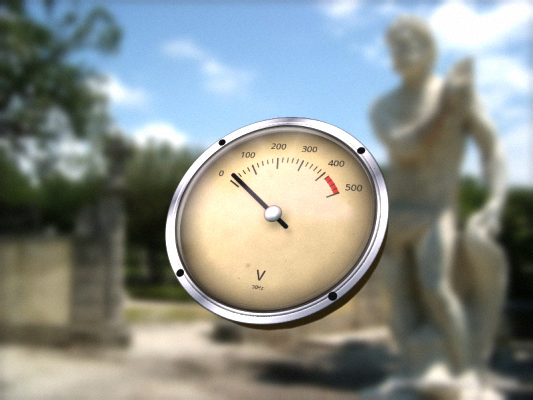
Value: 20 V
